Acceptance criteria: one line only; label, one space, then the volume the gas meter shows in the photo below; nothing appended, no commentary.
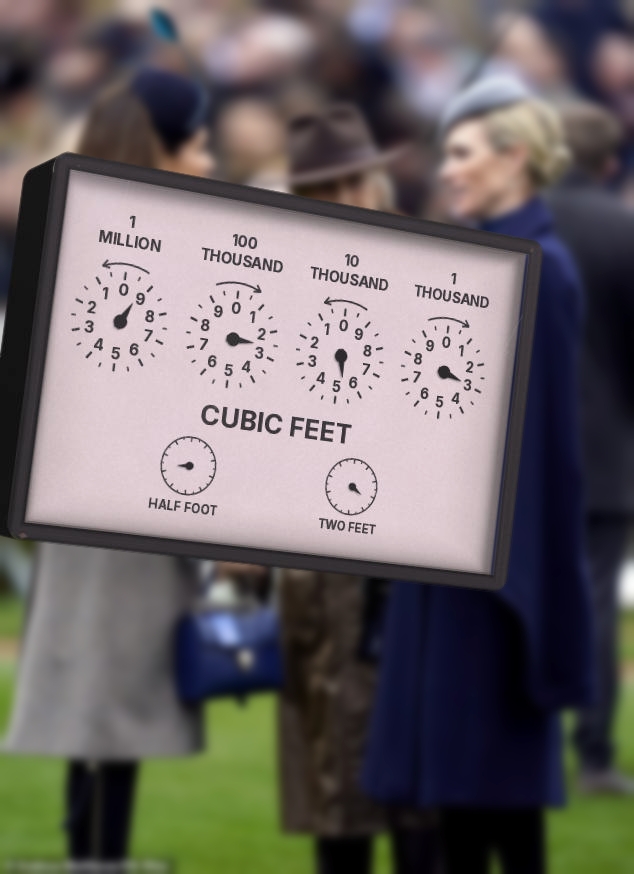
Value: 925300 ft³
